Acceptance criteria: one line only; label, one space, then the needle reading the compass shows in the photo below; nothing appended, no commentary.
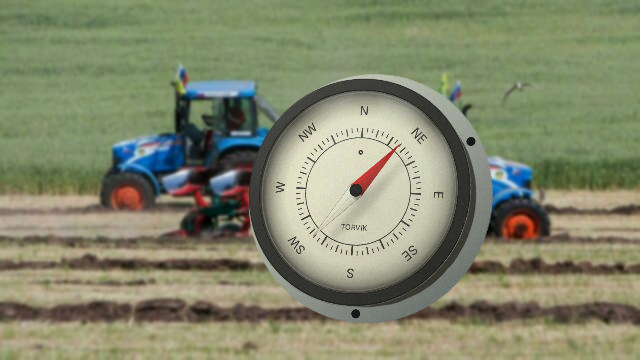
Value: 40 °
